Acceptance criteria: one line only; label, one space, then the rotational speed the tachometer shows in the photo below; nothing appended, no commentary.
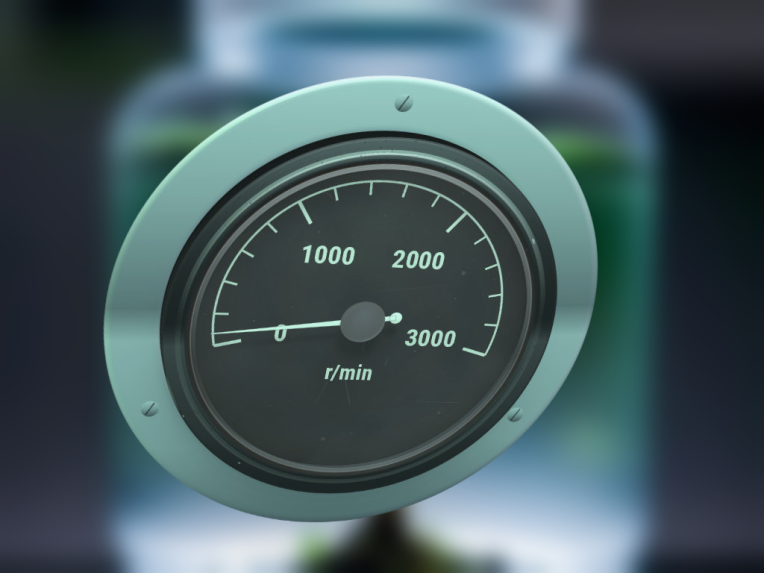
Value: 100 rpm
